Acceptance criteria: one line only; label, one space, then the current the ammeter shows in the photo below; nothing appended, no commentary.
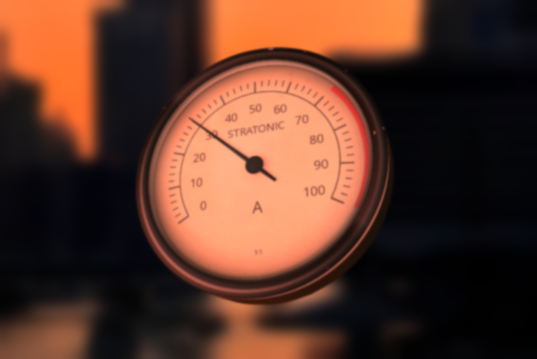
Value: 30 A
